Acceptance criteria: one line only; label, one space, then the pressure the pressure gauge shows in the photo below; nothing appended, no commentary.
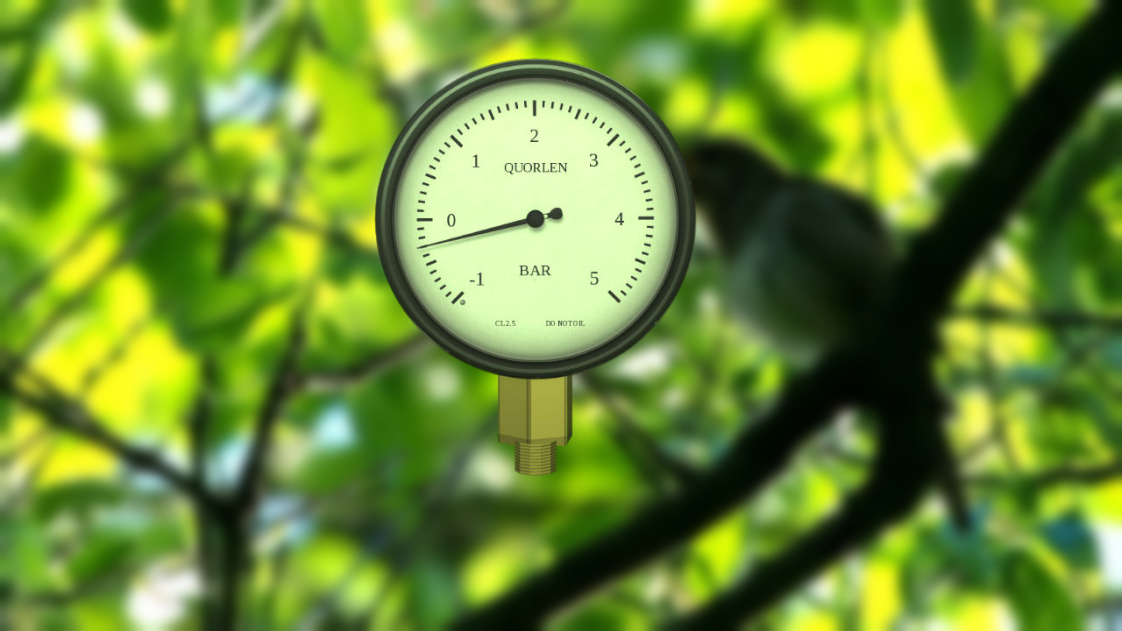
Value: -0.3 bar
